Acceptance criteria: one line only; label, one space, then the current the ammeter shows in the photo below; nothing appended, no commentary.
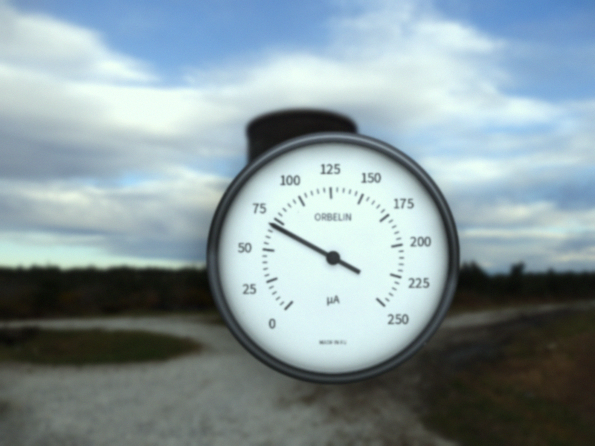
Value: 70 µA
